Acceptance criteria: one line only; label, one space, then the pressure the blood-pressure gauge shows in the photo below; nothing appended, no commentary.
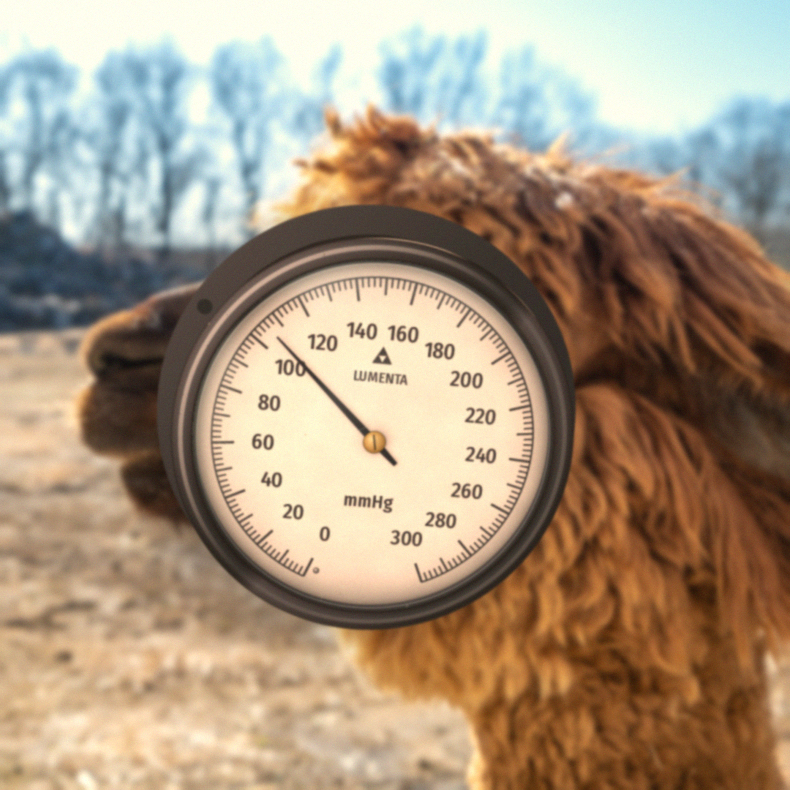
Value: 106 mmHg
